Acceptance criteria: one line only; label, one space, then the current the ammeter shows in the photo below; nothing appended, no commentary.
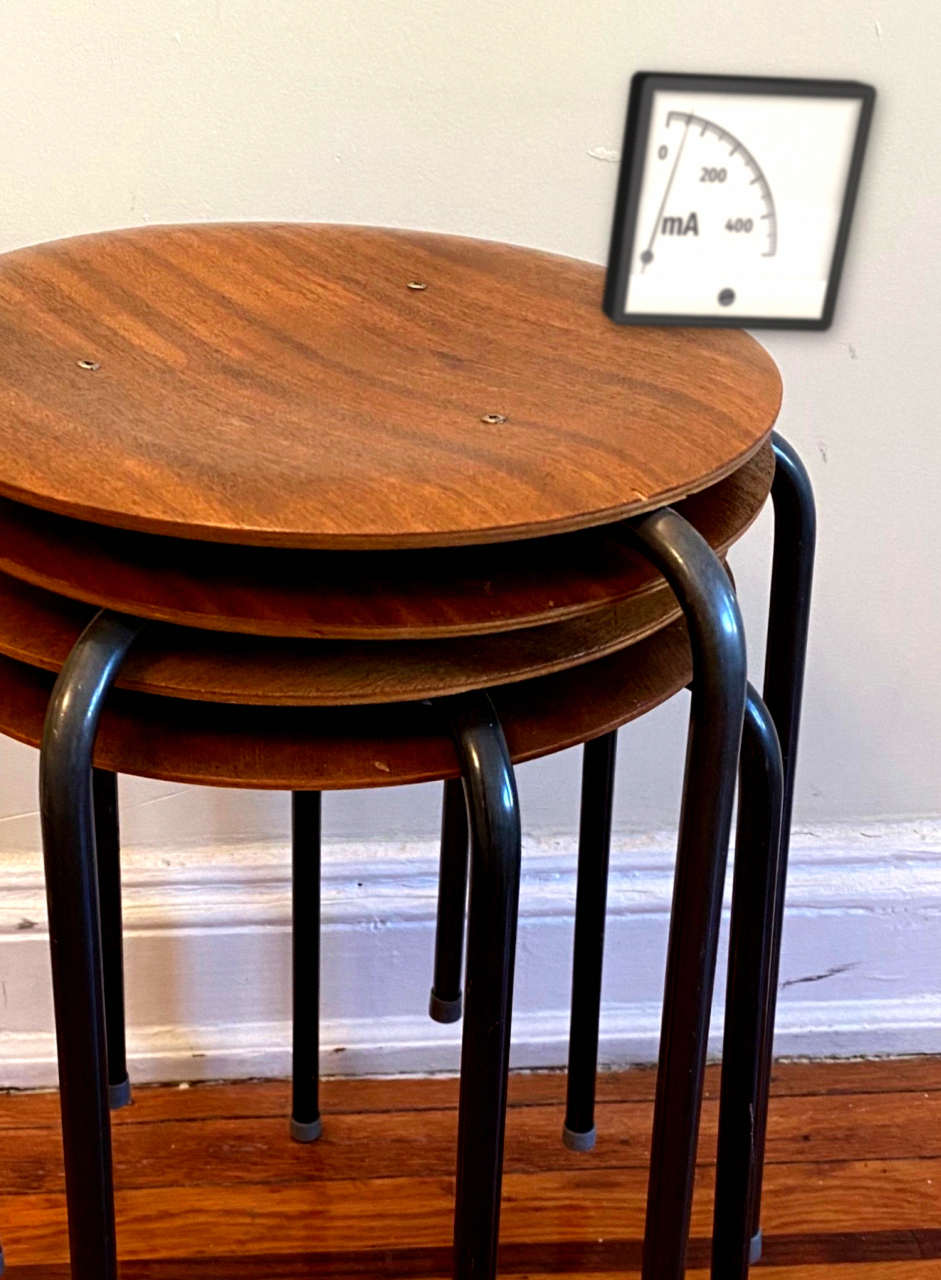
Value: 50 mA
